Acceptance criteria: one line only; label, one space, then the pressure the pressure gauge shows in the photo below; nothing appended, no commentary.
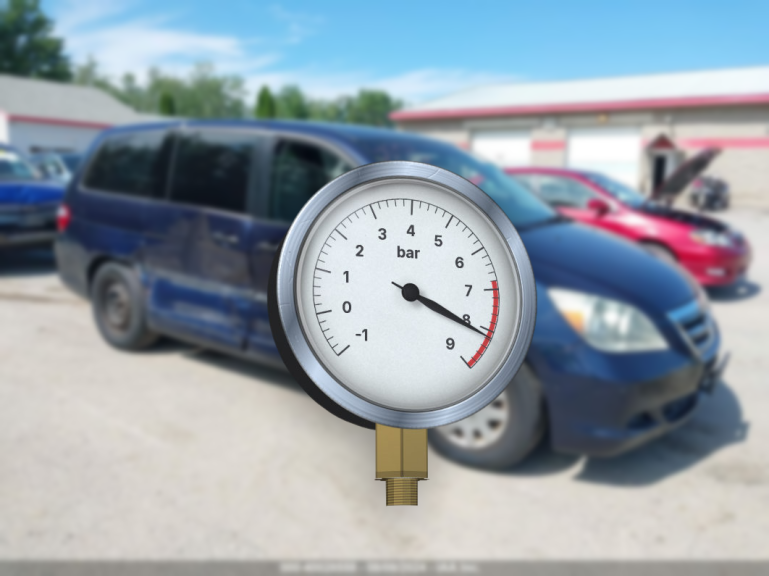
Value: 8.2 bar
